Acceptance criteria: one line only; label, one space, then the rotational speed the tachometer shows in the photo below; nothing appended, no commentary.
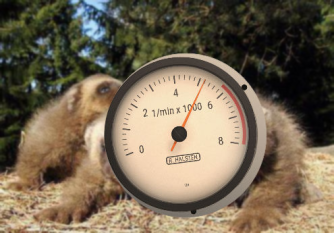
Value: 5200 rpm
